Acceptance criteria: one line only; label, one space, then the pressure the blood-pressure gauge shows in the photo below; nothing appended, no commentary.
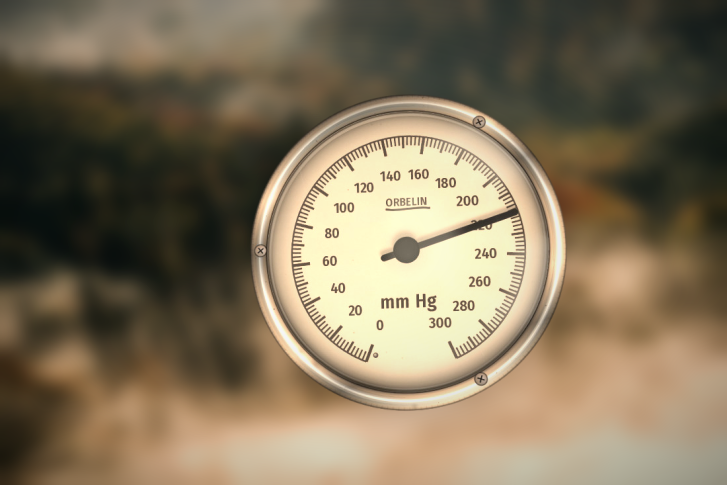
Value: 220 mmHg
